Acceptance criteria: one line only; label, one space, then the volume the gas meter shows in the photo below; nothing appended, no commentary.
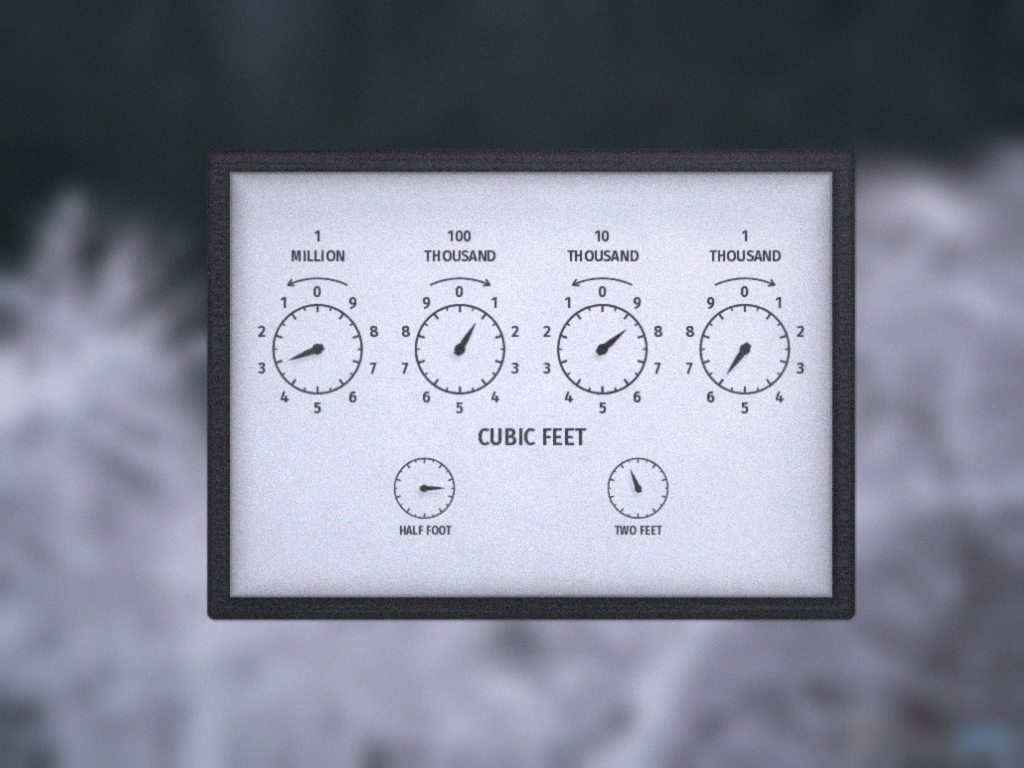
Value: 308600 ft³
